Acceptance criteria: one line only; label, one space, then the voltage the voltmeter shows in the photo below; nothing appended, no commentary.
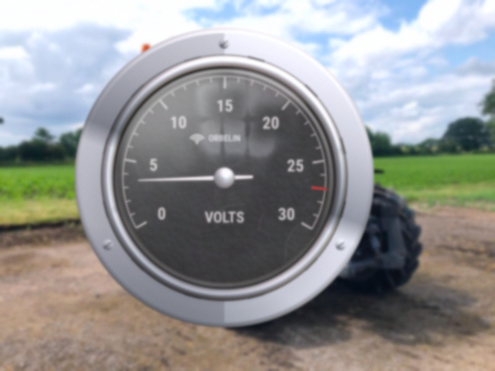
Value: 3.5 V
